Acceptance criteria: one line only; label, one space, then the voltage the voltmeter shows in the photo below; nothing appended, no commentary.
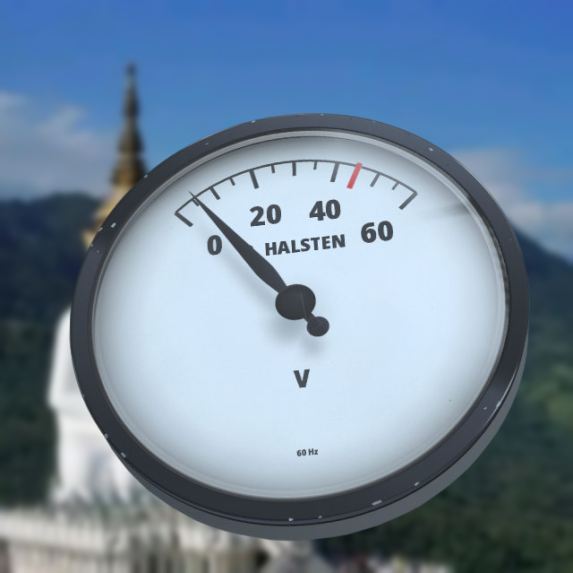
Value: 5 V
